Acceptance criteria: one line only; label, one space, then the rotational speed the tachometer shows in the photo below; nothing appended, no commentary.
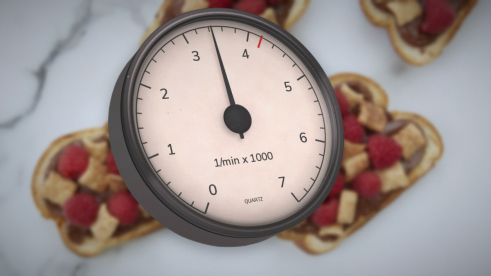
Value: 3400 rpm
